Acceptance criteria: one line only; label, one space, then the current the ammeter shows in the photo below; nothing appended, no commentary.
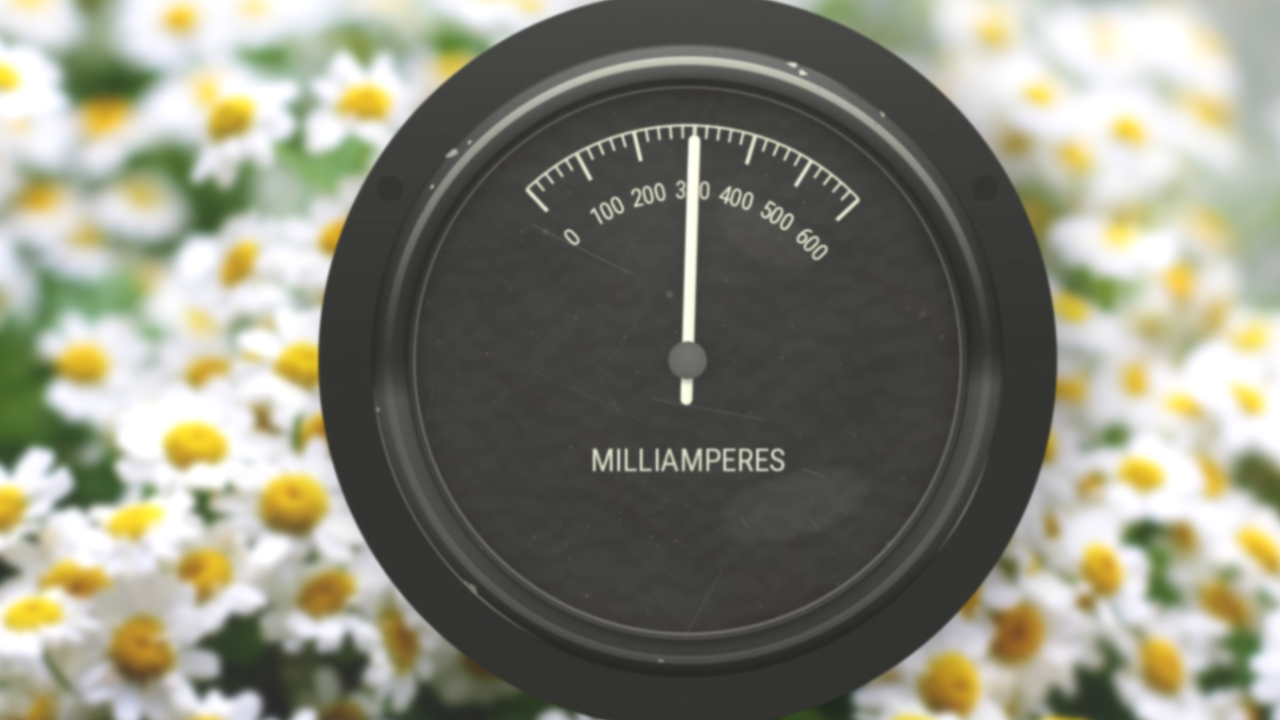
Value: 300 mA
